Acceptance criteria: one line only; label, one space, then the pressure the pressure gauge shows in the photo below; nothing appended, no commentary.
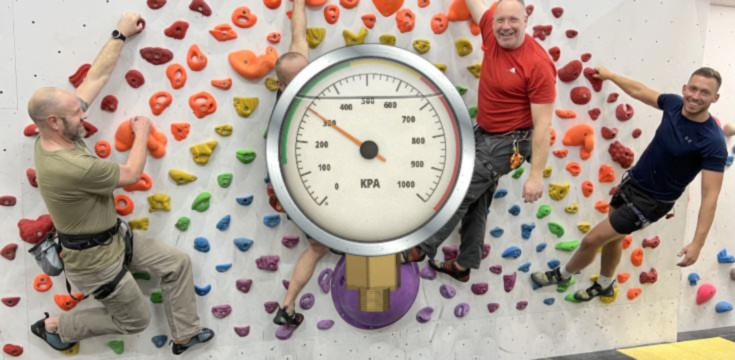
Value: 300 kPa
